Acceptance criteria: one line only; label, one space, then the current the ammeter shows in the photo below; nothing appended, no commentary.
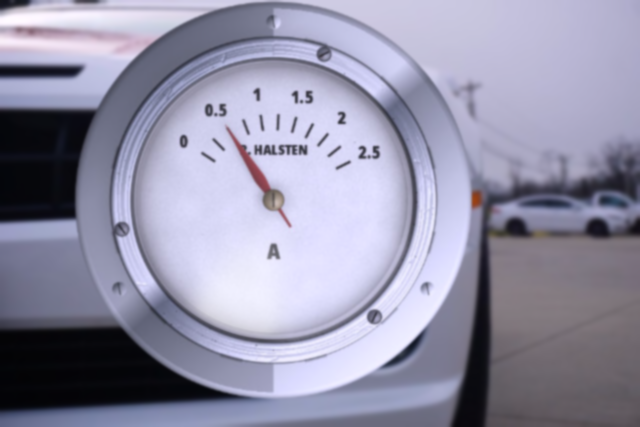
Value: 0.5 A
